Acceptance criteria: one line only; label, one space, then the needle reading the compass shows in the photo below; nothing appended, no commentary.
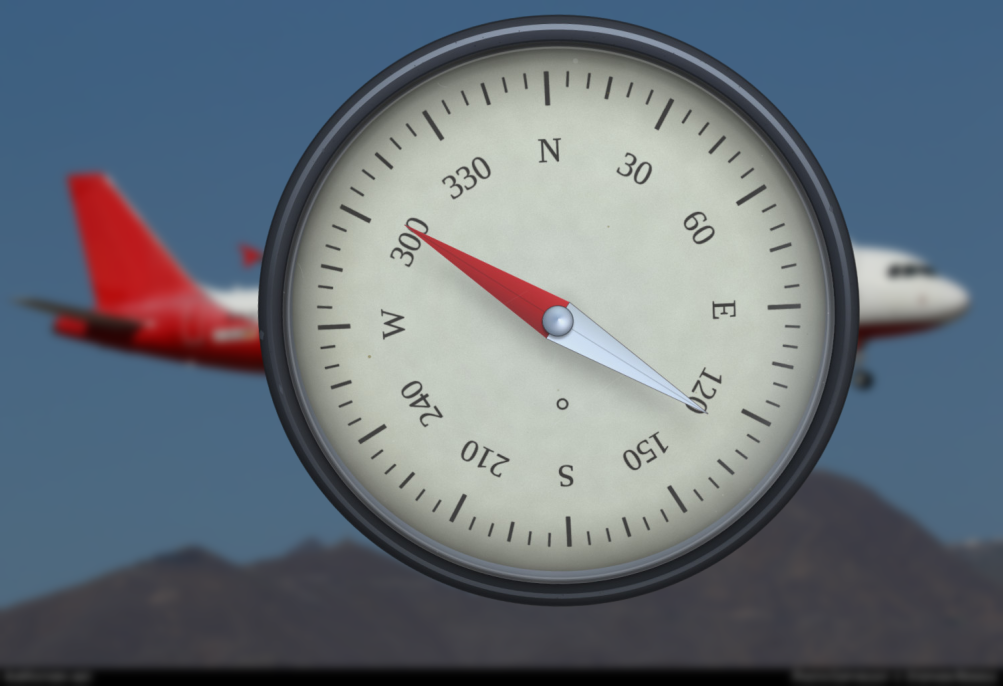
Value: 305 °
